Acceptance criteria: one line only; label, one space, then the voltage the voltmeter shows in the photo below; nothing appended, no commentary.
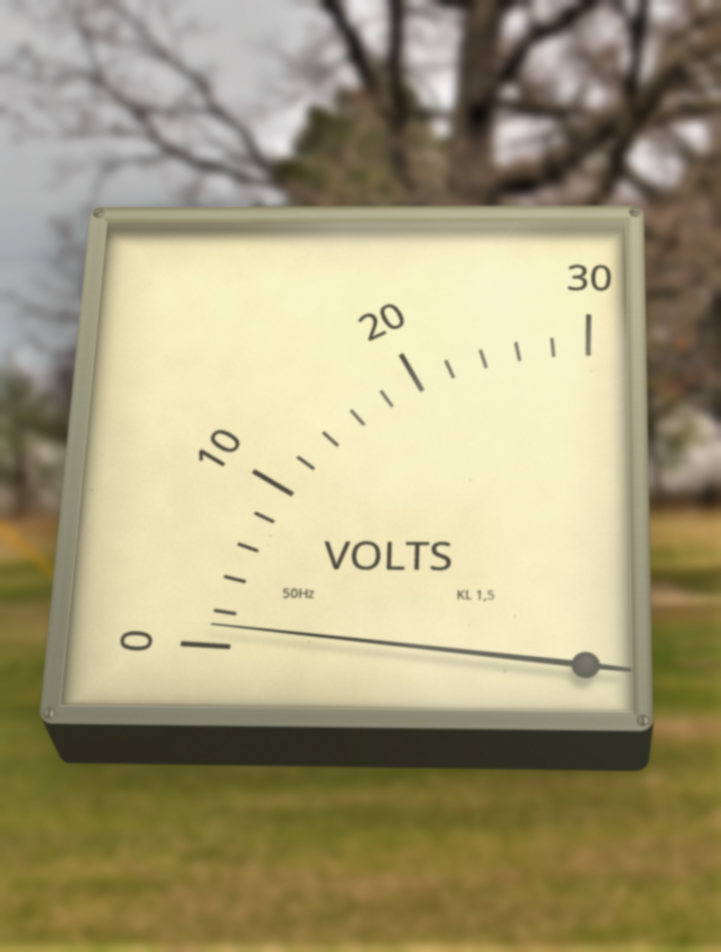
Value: 1 V
